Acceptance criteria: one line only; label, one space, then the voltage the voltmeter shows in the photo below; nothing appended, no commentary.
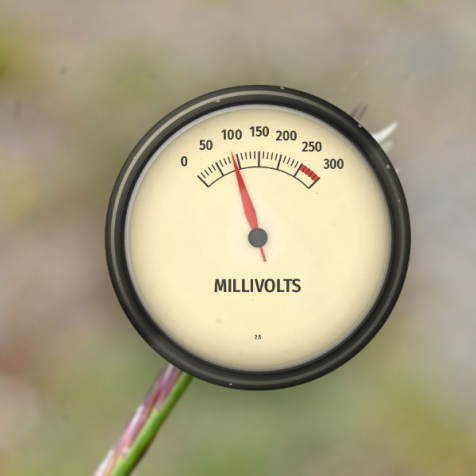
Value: 90 mV
